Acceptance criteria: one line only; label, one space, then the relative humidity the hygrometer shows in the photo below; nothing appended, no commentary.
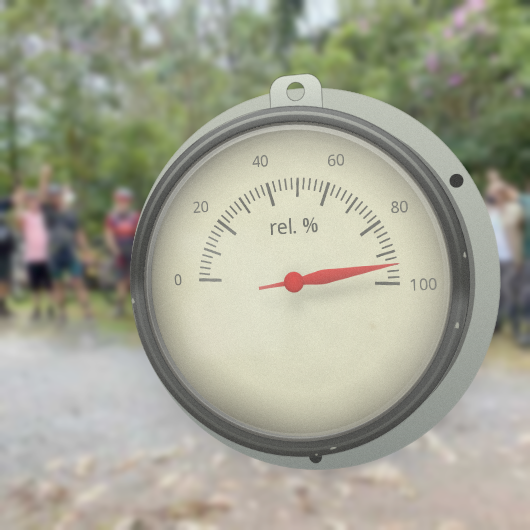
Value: 94 %
